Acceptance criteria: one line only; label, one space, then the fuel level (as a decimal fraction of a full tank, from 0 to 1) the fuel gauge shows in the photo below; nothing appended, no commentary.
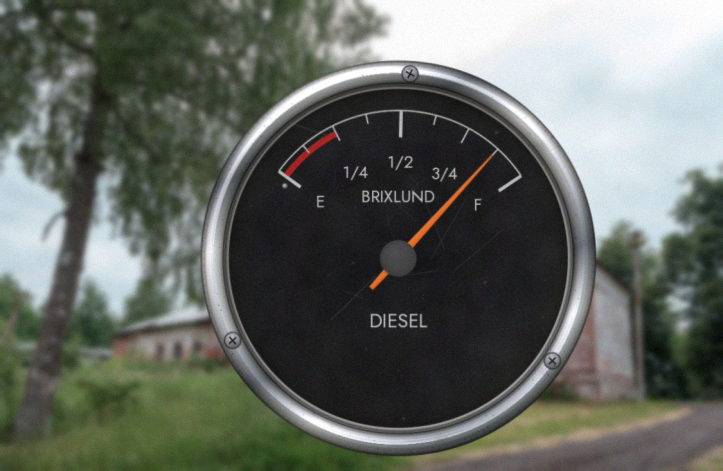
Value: 0.875
